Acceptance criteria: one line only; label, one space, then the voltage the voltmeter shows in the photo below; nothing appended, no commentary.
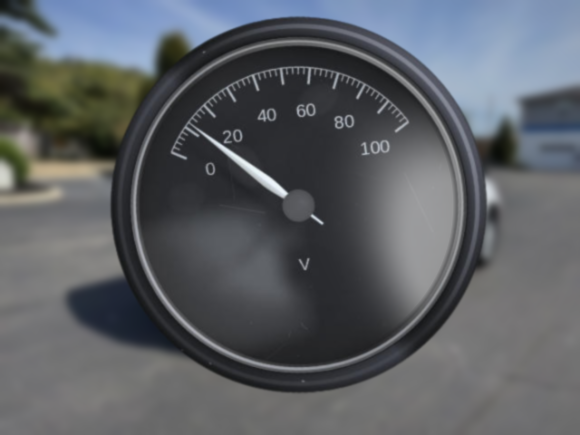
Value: 12 V
